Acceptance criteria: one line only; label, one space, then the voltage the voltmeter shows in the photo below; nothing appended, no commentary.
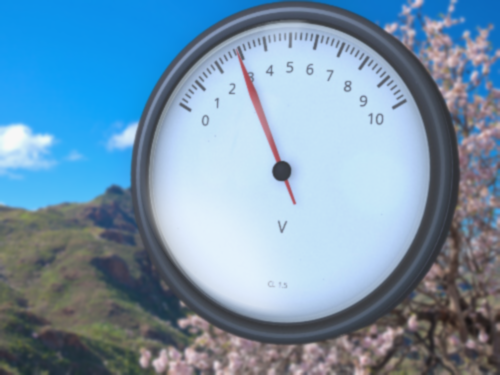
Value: 3 V
